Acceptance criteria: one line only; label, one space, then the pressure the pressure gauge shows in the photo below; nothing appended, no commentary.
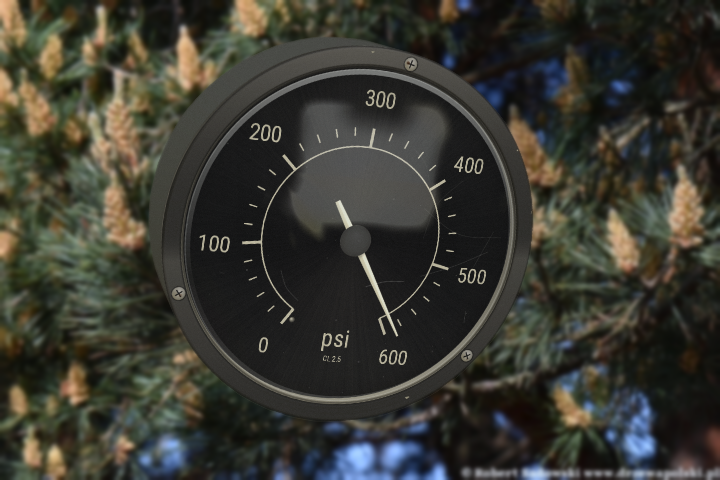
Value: 590 psi
